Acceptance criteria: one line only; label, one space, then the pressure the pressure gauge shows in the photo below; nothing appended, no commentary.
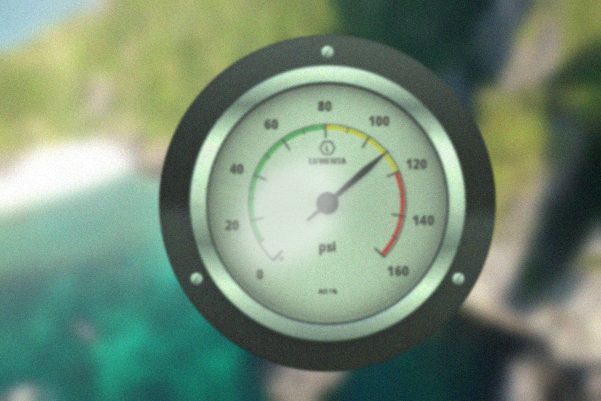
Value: 110 psi
